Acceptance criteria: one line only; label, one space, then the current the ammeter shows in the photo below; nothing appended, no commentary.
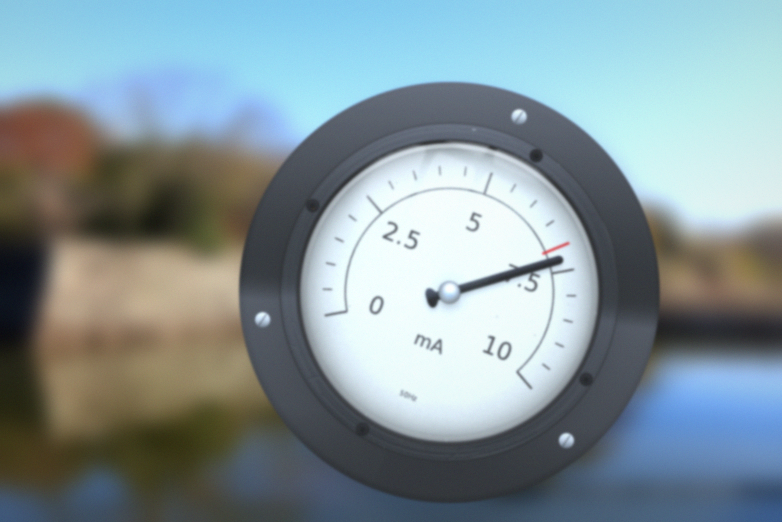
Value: 7.25 mA
